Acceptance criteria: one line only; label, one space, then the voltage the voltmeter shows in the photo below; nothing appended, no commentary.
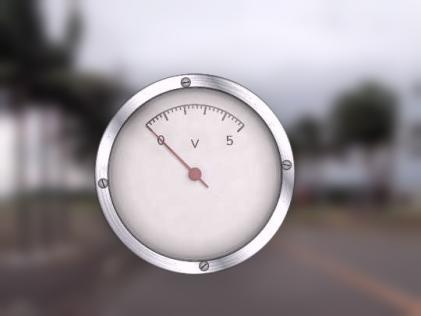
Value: 0 V
